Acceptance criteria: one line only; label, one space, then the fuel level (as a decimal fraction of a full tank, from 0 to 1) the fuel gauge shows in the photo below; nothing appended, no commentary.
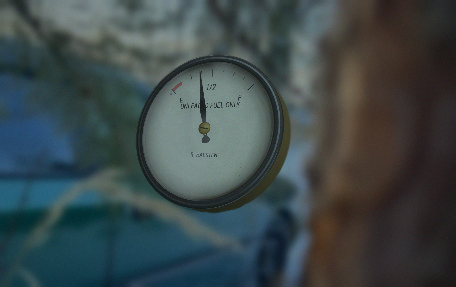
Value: 0.375
